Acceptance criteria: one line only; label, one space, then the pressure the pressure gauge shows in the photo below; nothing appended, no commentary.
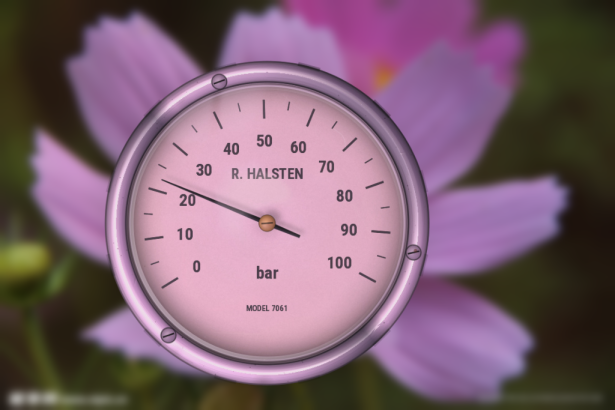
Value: 22.5 bar
